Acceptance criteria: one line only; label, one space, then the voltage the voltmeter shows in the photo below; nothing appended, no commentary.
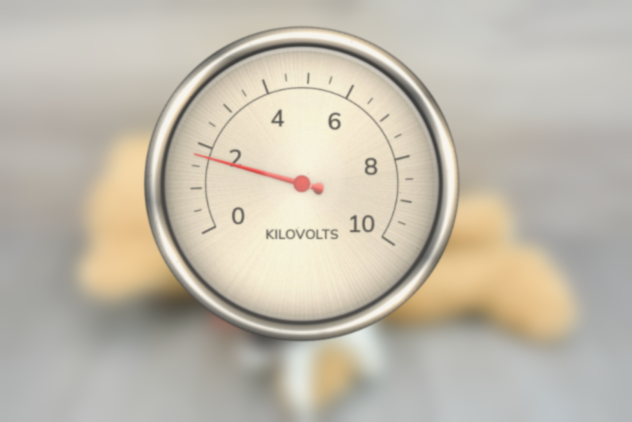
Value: 1.75 kV
